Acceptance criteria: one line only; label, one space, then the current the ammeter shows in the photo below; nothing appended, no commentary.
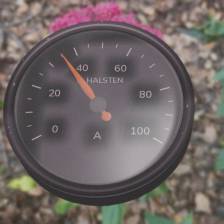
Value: 35 A
